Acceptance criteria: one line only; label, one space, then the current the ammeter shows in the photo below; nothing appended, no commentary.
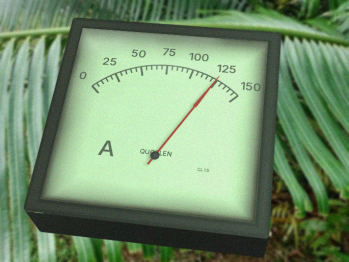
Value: 125 A
